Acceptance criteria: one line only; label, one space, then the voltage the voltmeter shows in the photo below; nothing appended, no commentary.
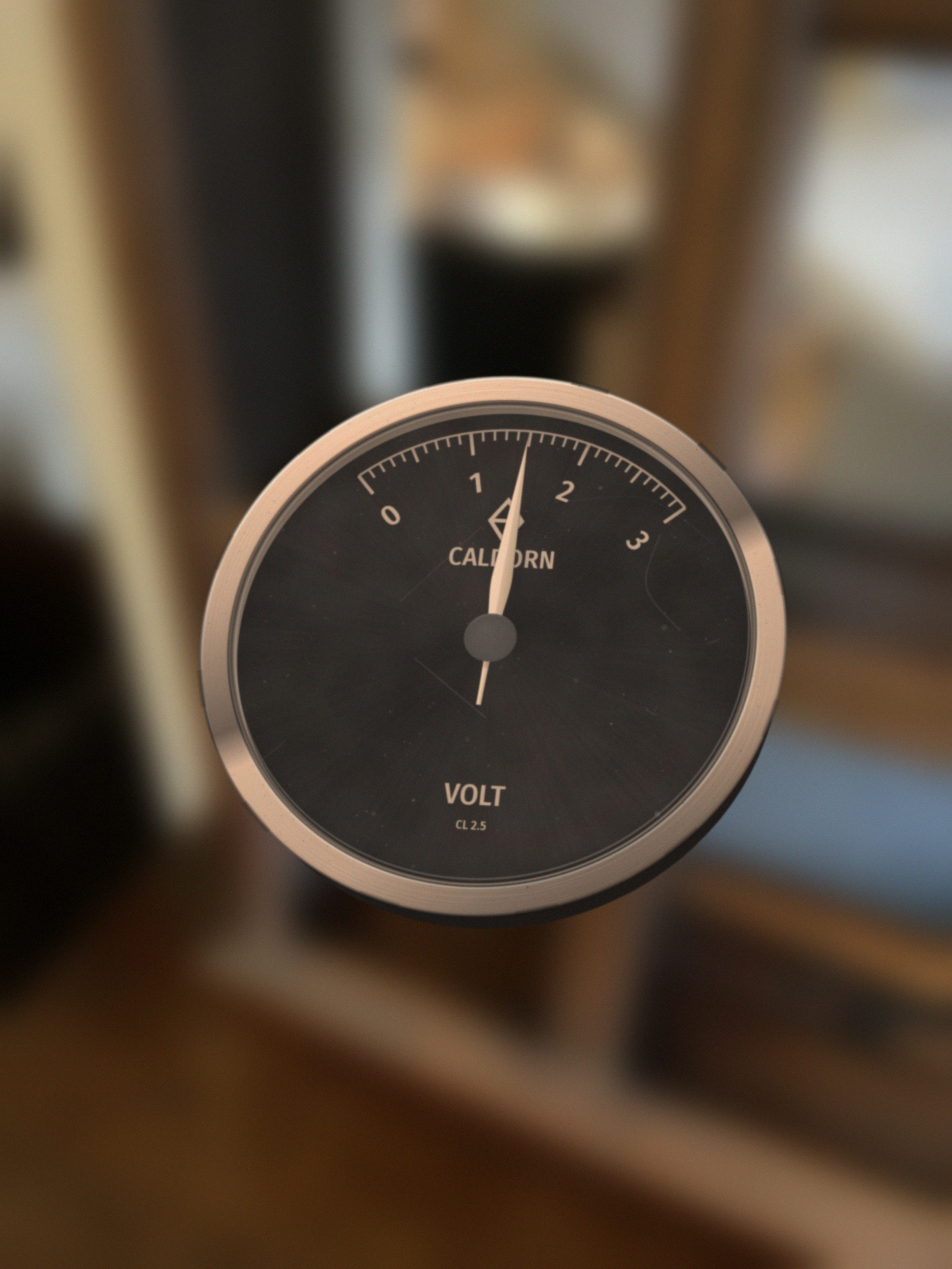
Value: 1.5 V
